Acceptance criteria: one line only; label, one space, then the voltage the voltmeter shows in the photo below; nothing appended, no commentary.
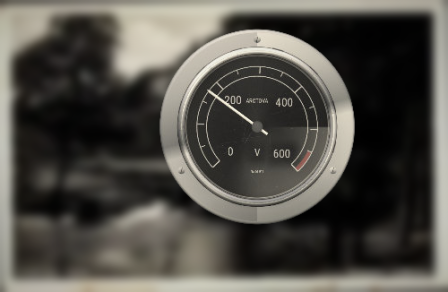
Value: 175 V
